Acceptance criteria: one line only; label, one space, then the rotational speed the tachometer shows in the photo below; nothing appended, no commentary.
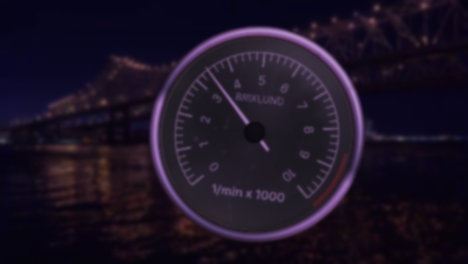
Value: 3400 rpm
